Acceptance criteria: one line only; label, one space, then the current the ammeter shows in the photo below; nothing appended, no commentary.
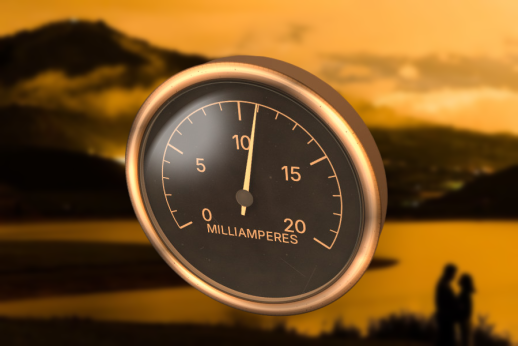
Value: 11 mA
